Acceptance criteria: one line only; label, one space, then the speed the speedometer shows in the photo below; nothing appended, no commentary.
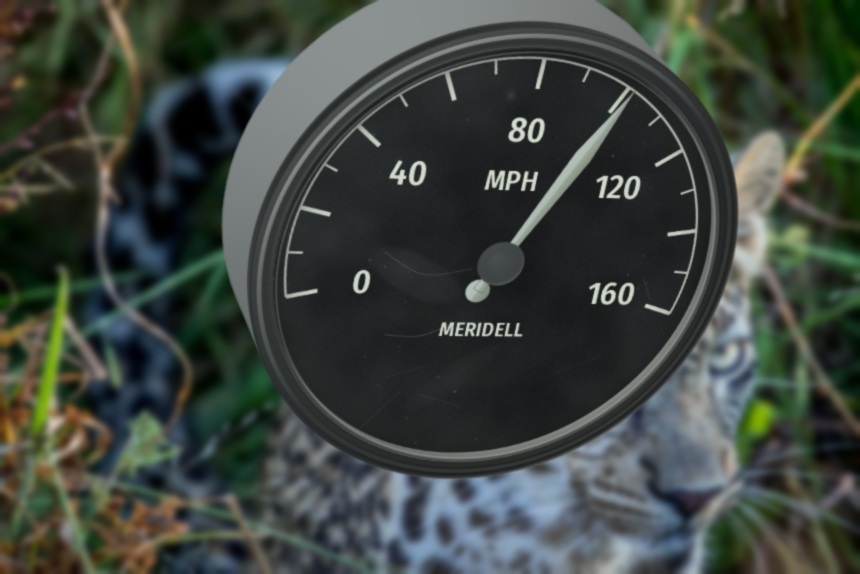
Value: 100 mph
